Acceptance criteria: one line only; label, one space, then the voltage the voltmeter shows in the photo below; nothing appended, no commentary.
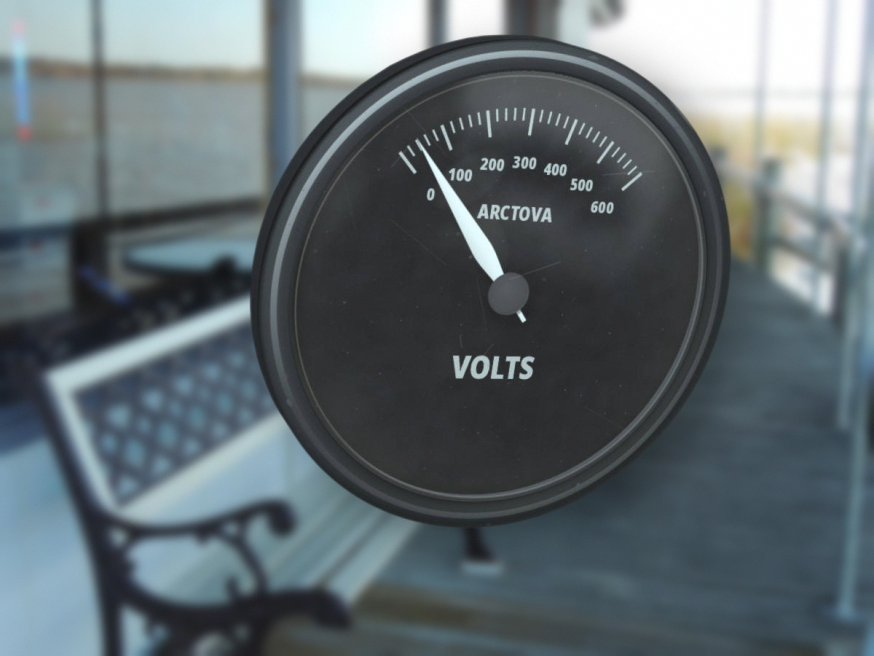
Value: 40 V
